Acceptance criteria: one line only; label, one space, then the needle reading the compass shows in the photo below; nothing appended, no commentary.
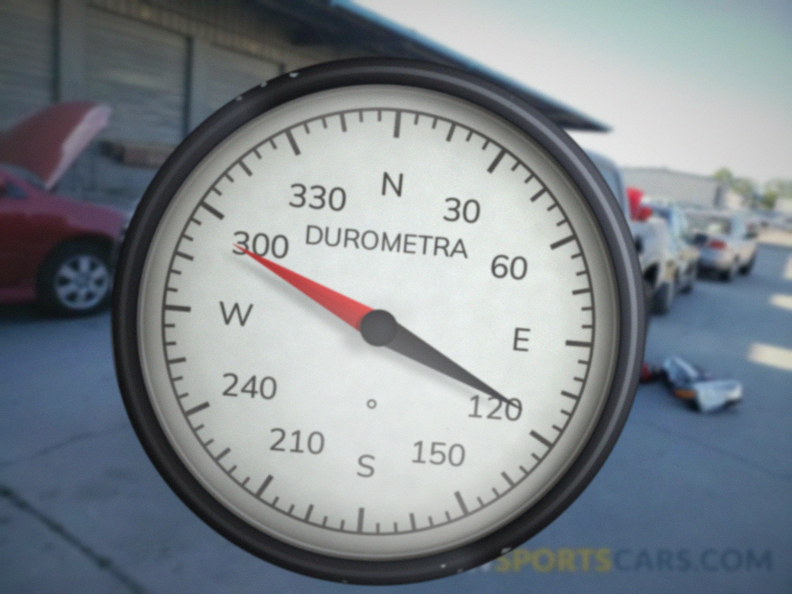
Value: 295 °
